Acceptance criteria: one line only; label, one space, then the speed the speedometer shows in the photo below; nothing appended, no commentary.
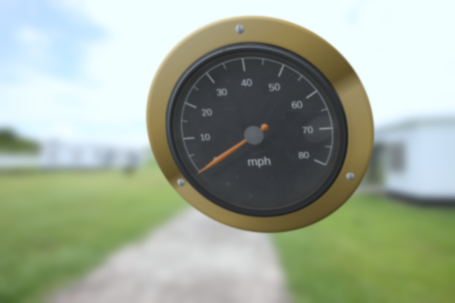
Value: 0 mph
